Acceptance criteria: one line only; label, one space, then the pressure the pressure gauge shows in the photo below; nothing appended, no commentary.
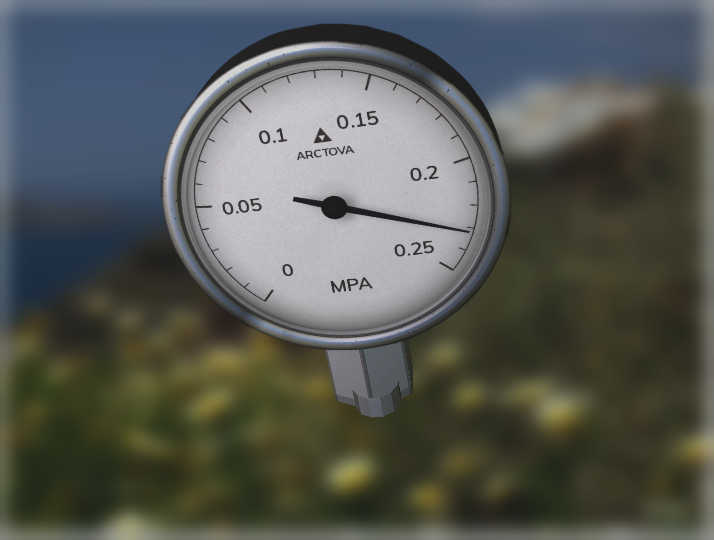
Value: 0.23 MPa
